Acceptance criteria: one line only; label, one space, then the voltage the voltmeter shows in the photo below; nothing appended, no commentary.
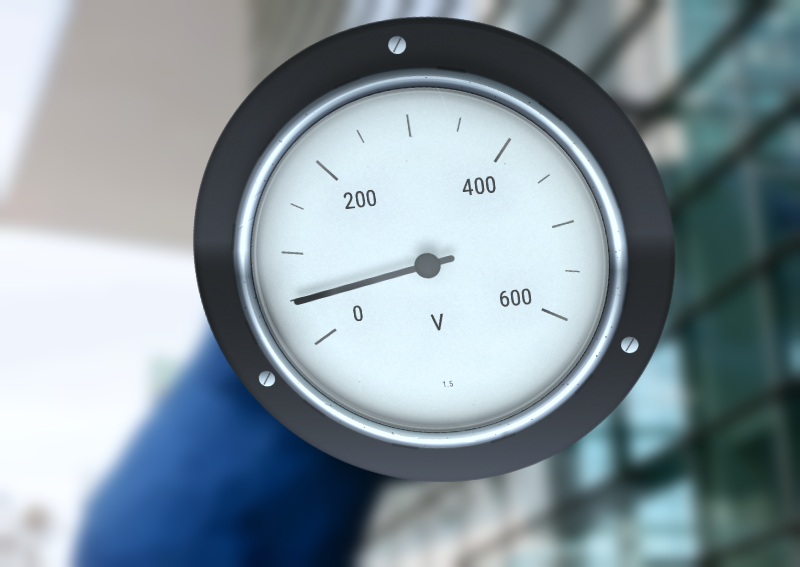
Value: 50 V
